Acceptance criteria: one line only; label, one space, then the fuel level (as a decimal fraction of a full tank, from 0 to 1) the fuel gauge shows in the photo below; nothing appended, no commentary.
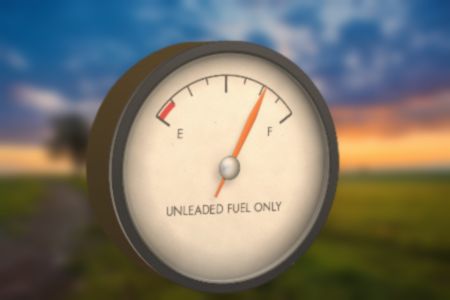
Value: 0.75
